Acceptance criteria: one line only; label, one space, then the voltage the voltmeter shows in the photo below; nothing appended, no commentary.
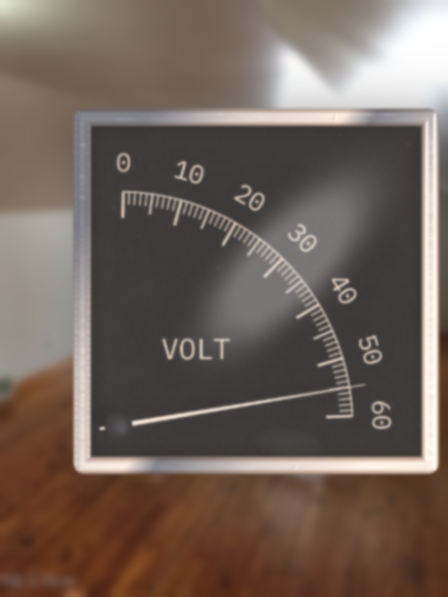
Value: 55 V
